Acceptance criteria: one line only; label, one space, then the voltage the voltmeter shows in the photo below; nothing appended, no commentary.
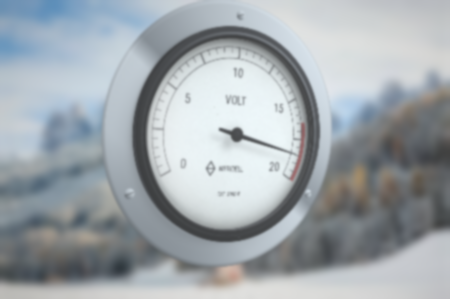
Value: 18.5 V
